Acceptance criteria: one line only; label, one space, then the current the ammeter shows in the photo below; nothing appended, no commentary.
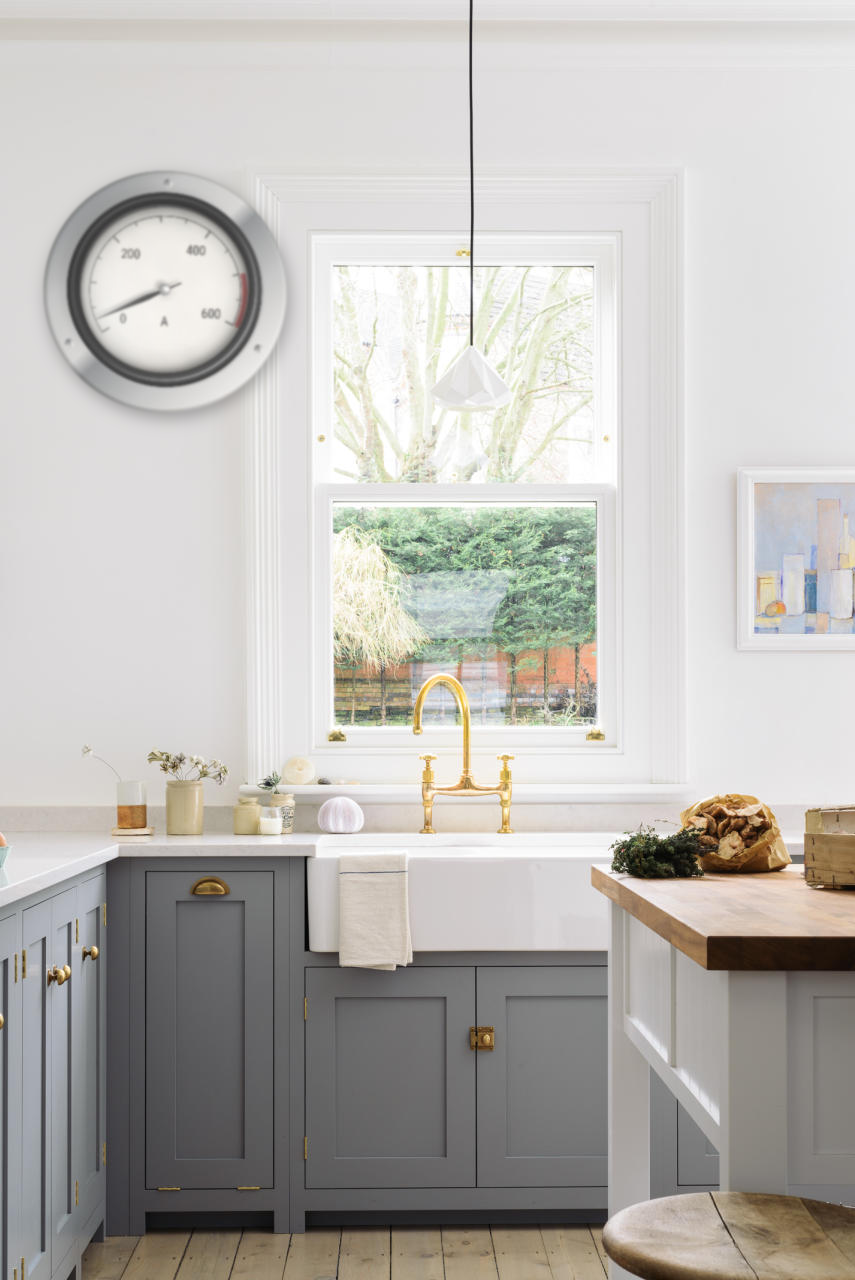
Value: 25 A
